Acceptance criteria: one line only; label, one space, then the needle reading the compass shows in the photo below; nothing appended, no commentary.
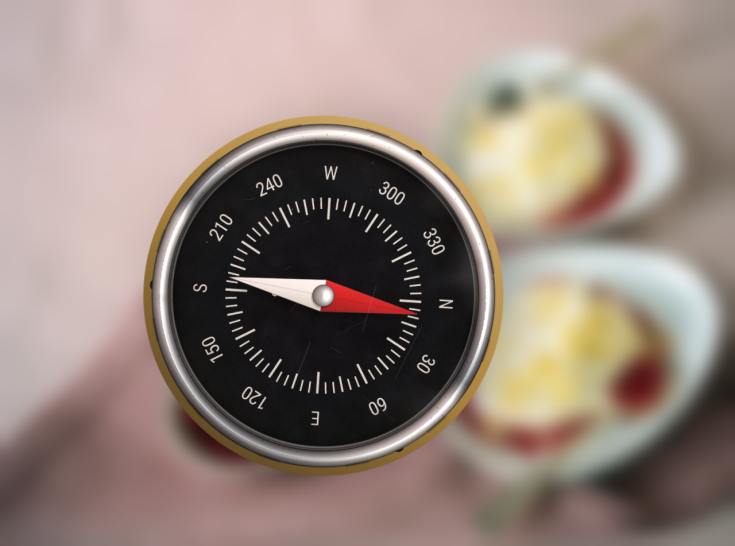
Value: 7.5 °
